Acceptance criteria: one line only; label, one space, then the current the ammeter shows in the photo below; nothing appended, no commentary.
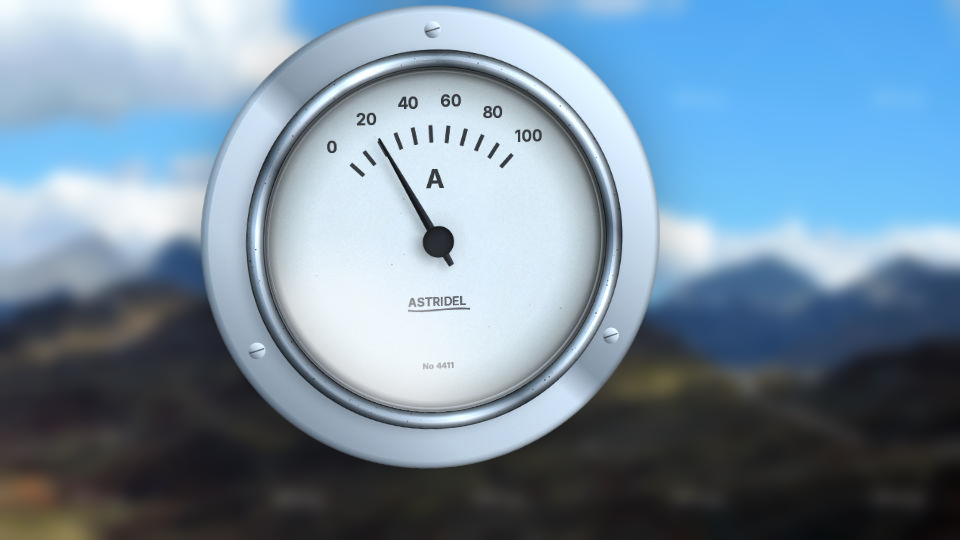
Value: 20 A
